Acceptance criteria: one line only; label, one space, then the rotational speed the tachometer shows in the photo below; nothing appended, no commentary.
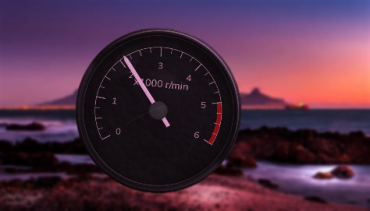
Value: 2125 rpm
